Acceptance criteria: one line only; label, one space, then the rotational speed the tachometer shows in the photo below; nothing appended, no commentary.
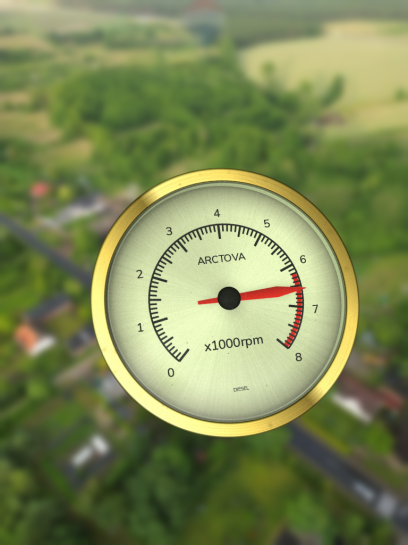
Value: 6600 rpm
